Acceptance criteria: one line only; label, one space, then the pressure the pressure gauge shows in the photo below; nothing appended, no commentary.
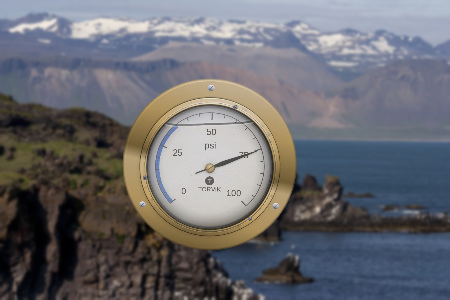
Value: 75 psi
